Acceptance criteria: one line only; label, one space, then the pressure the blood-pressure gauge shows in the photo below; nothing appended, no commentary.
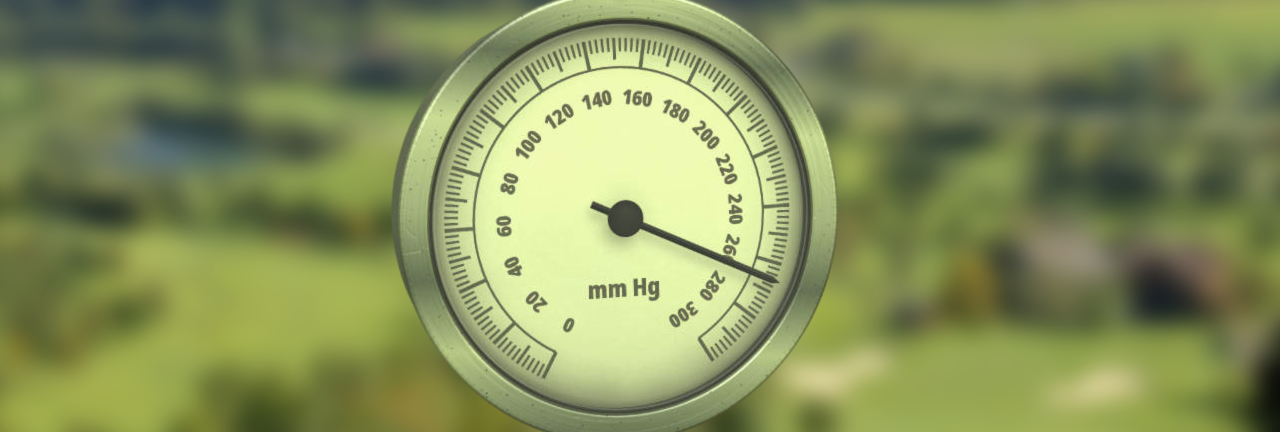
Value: 266 mmHg
